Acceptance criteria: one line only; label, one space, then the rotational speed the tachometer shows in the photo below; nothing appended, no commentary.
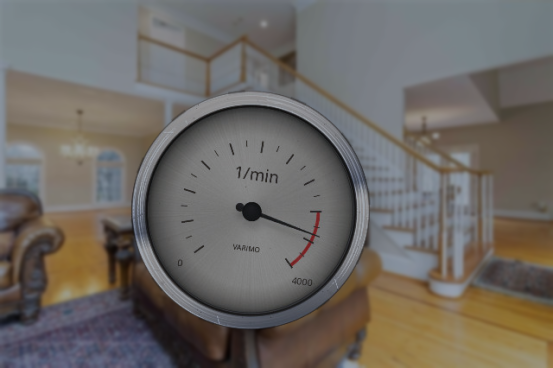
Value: 3500 rpm
